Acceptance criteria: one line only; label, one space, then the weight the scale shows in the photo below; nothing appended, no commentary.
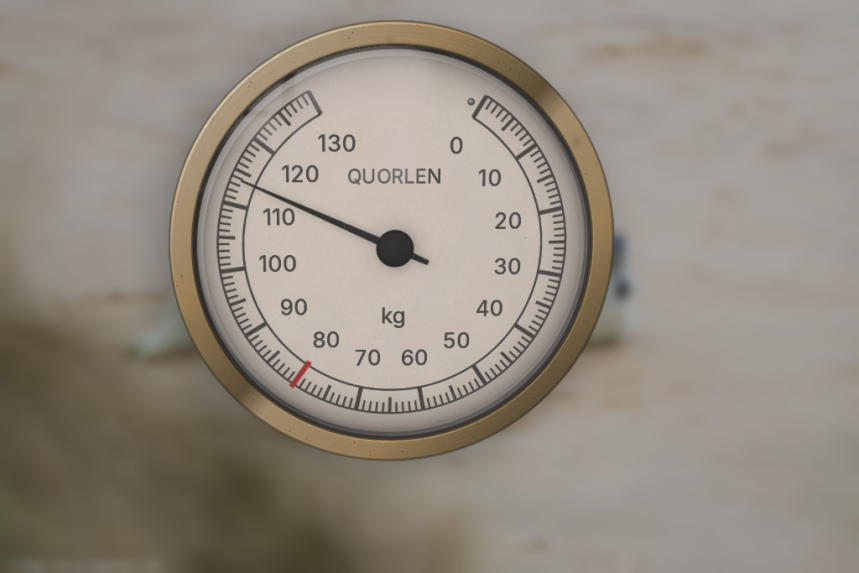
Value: 114 kg
